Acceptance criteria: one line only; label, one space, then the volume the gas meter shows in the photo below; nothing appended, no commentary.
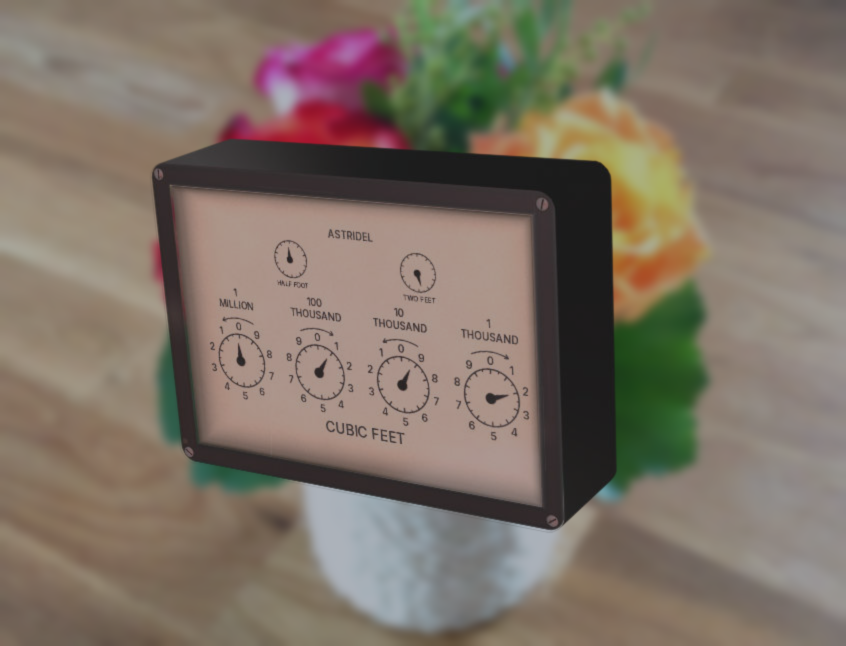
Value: 9200 ft³
